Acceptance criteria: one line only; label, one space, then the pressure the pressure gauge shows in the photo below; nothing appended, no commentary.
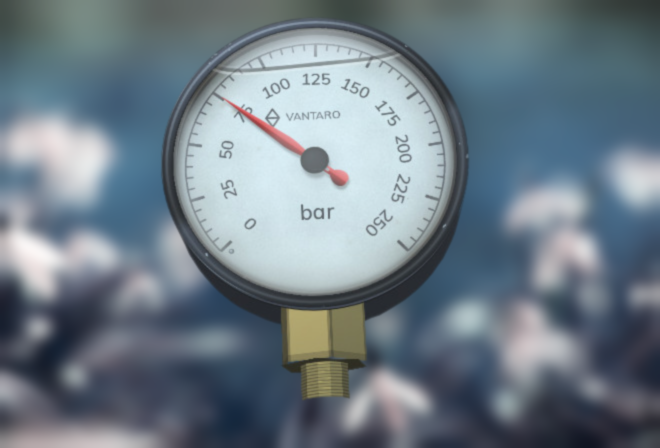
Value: 75 bar
